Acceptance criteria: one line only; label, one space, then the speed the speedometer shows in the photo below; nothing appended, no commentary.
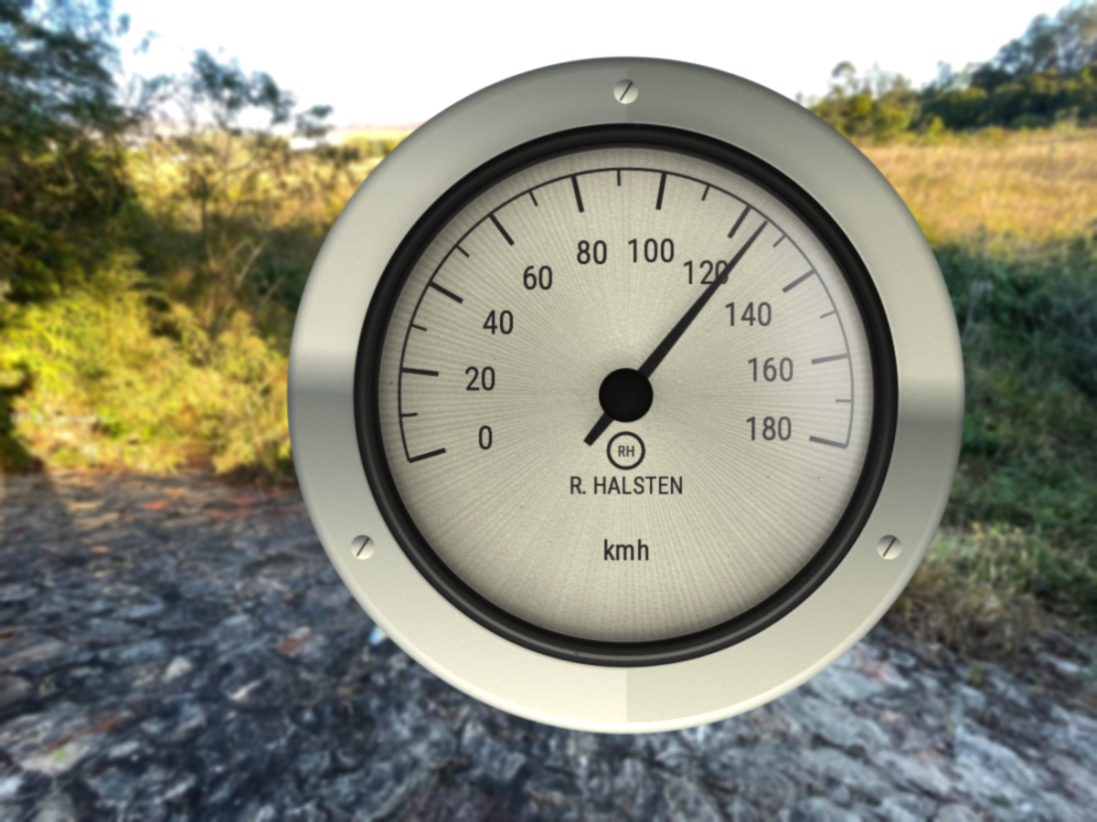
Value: 125 km/h
